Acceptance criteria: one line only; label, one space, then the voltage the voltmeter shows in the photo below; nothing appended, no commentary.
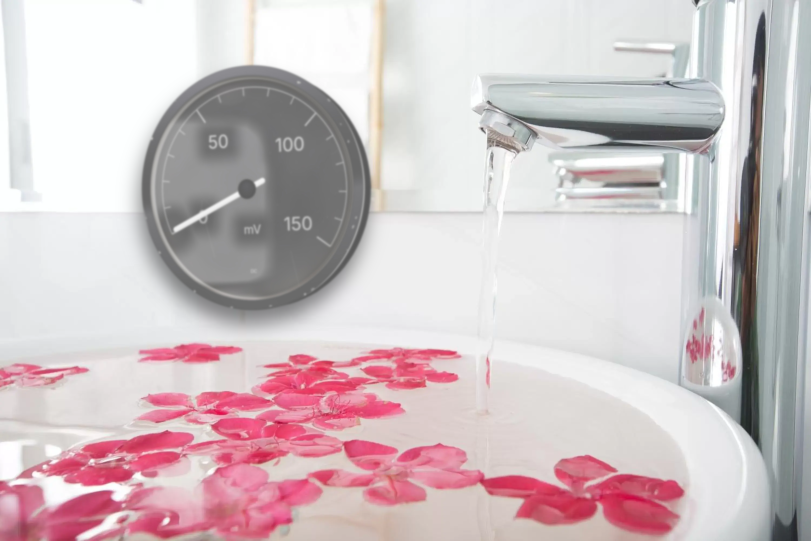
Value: 0 mV
